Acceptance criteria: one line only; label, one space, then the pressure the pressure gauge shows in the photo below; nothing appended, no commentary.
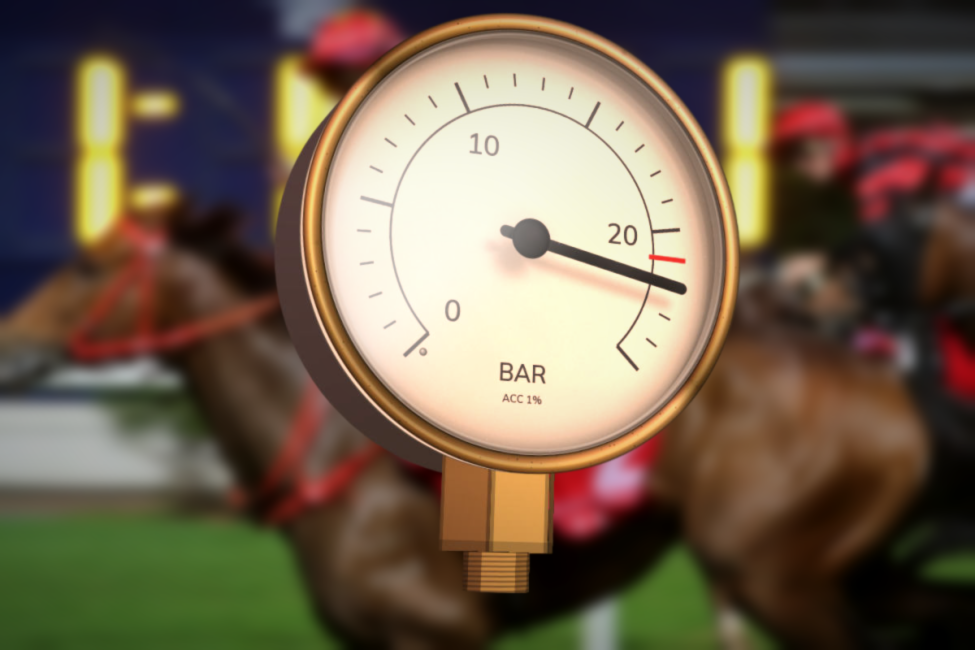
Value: 22 bar
